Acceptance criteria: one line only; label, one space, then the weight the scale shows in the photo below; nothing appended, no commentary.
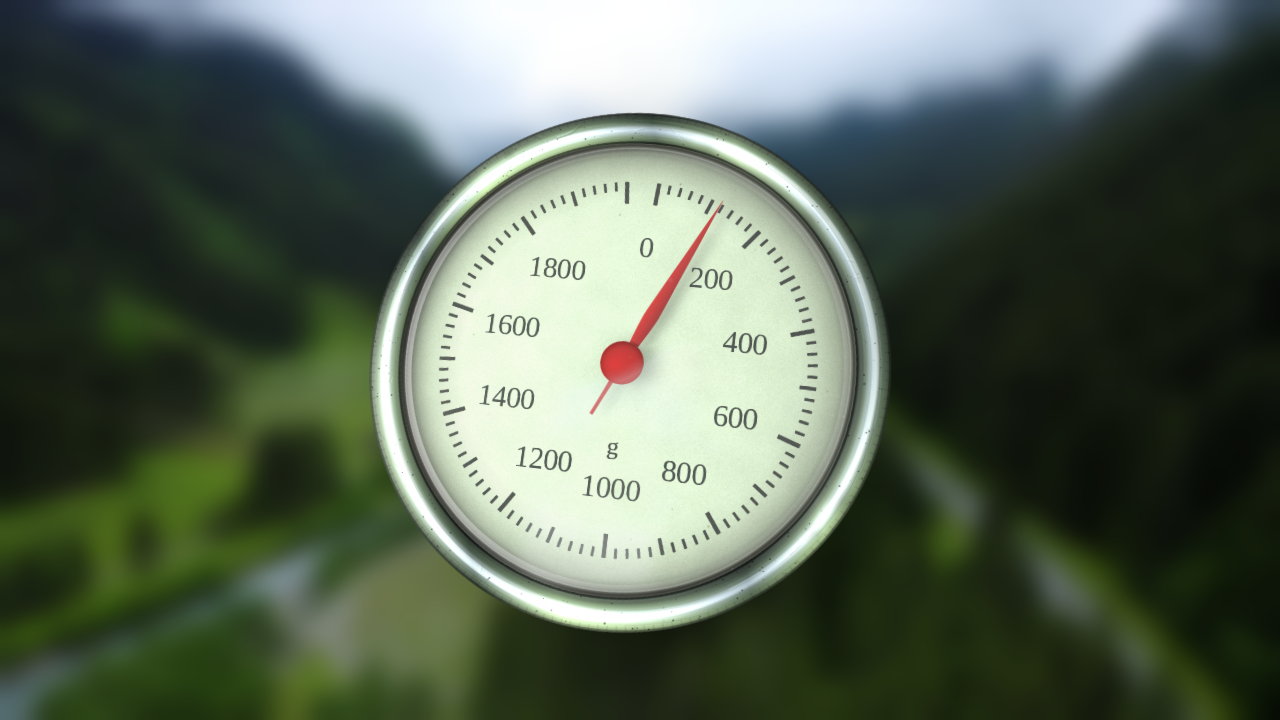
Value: 120 g
